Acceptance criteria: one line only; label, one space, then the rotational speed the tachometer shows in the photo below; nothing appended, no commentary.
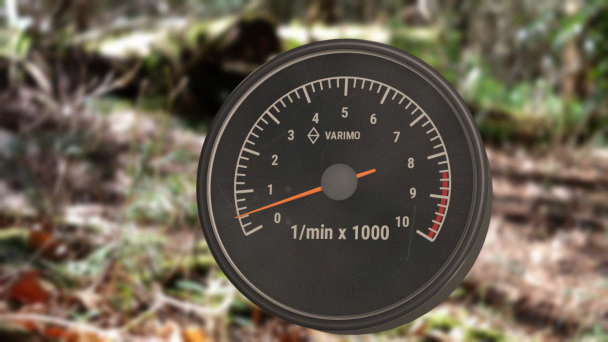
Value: 400 rpm
